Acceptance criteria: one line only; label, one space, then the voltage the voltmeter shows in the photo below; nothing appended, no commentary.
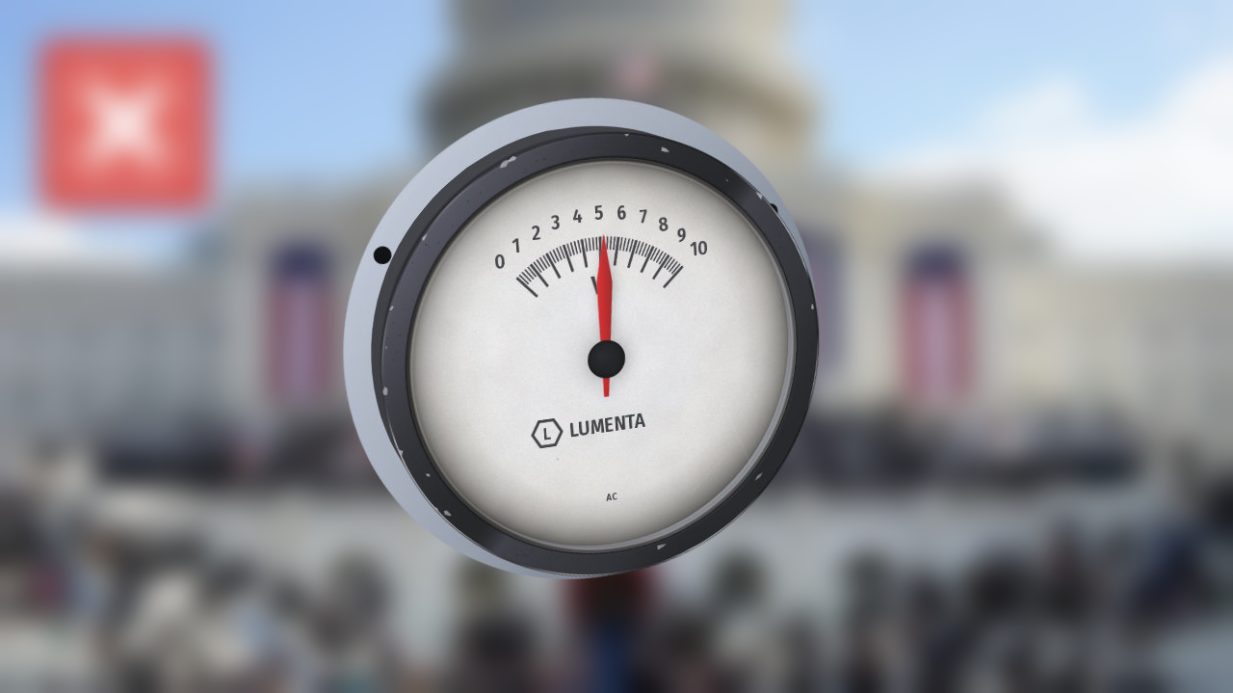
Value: 5 V
